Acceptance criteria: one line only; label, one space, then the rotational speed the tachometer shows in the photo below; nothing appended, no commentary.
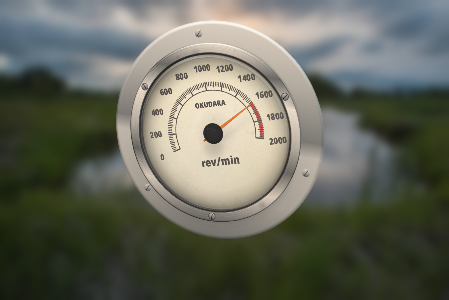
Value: 1600 rpm
